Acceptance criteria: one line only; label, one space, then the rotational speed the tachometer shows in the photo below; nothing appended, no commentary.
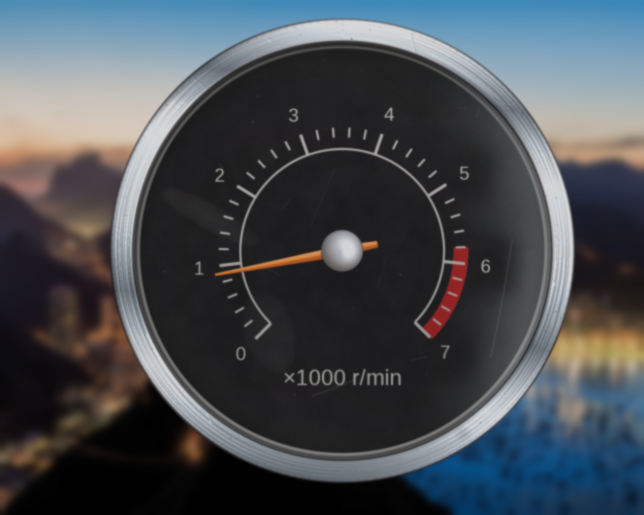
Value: 900 rpm
